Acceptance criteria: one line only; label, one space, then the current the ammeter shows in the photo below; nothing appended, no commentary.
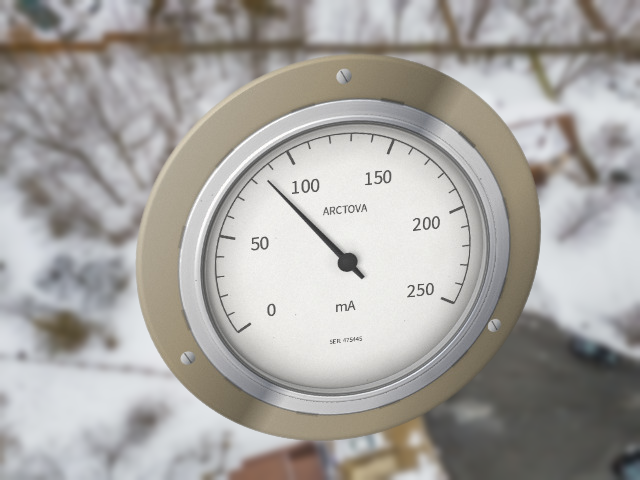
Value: 85 mA
